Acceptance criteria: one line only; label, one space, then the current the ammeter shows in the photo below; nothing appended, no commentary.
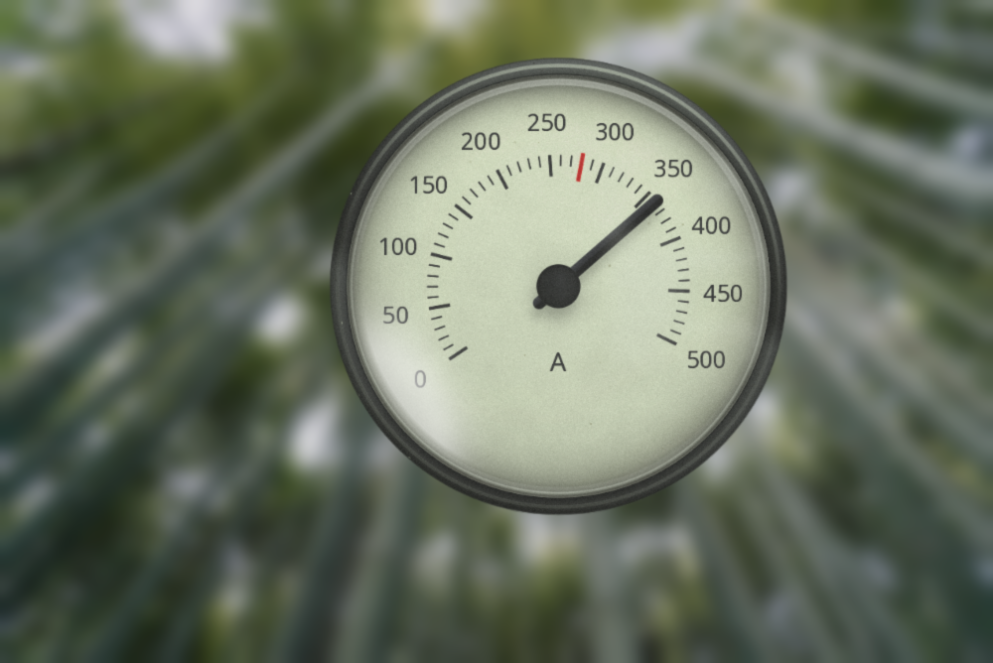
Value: 360 A
